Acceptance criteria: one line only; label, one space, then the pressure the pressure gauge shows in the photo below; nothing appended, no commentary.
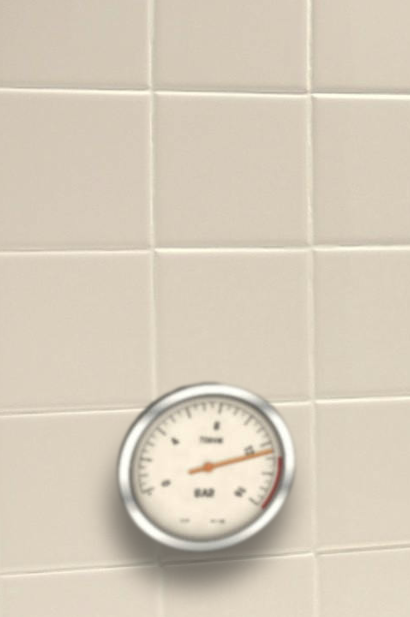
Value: 12.5 bar
